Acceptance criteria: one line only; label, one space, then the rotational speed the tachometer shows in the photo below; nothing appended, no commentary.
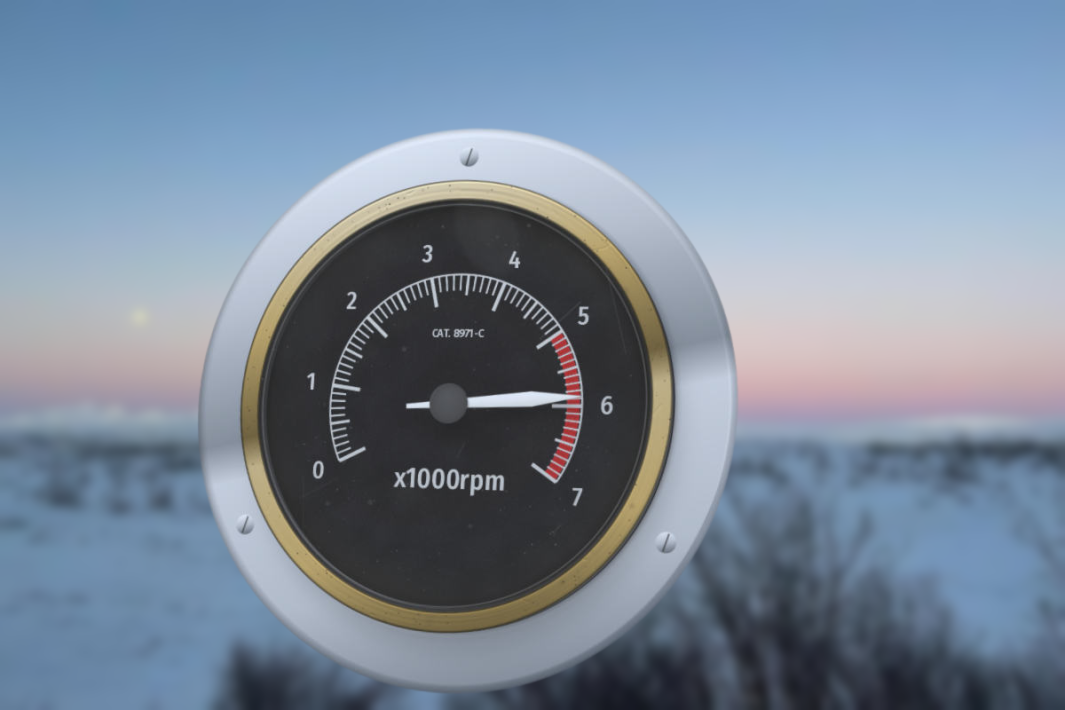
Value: 5900 rpm
